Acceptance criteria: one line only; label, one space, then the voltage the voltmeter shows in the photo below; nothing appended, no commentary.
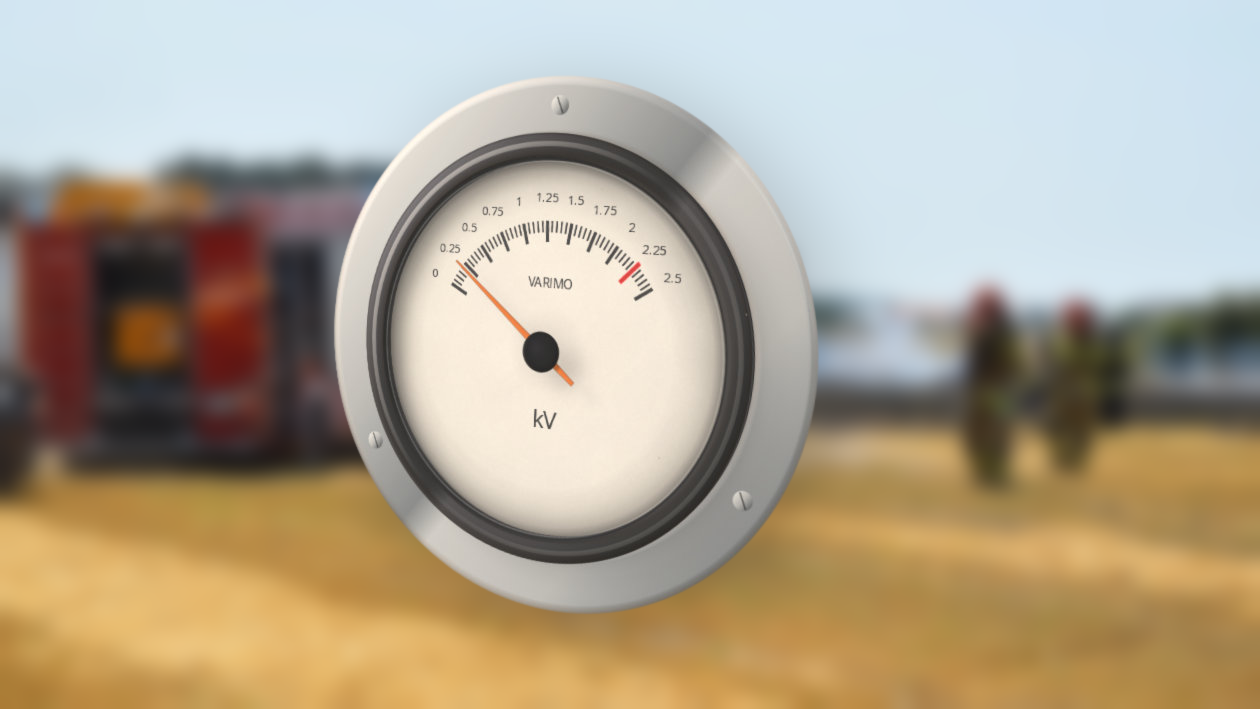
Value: 0.25 kV
